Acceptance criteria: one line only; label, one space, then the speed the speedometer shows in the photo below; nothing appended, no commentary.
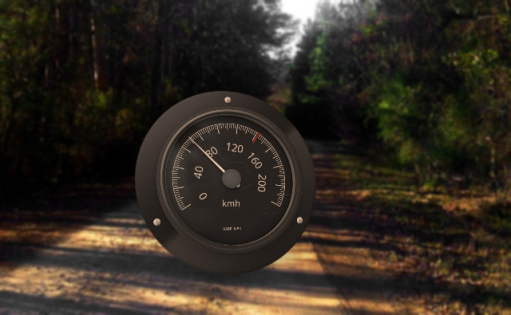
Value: 70 km/h
